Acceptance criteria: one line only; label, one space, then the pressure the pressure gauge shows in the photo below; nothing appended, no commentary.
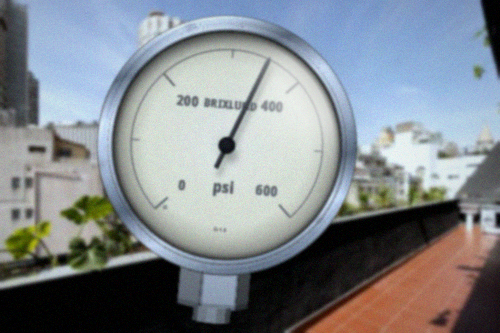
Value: 350 psi
